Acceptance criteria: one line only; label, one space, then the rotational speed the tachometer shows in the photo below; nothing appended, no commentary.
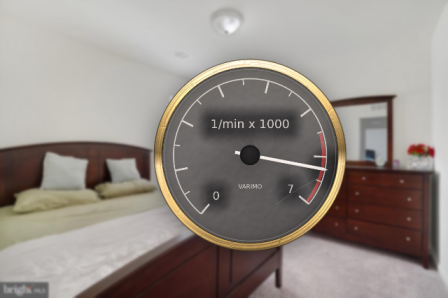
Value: 6250 rpm
